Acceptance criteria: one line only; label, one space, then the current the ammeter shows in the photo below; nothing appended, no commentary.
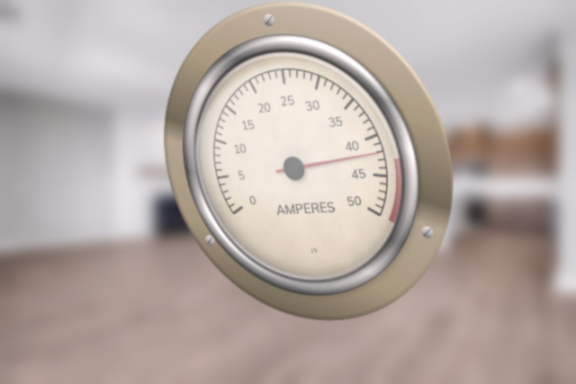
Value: 42 A
